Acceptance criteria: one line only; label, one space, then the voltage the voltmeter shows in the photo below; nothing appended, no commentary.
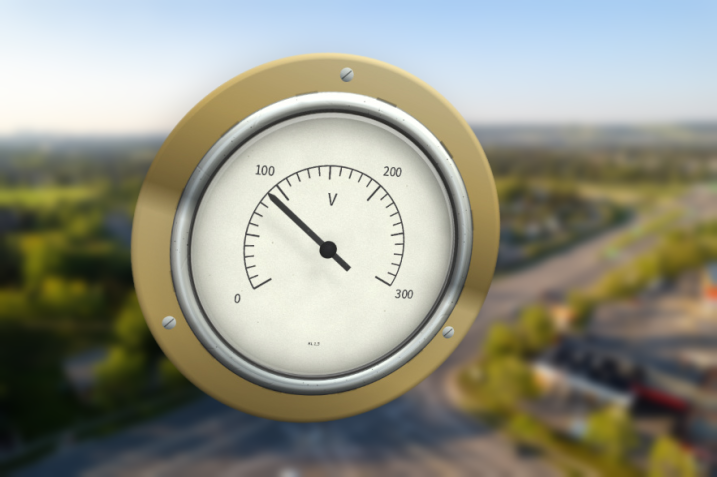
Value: 90 V
